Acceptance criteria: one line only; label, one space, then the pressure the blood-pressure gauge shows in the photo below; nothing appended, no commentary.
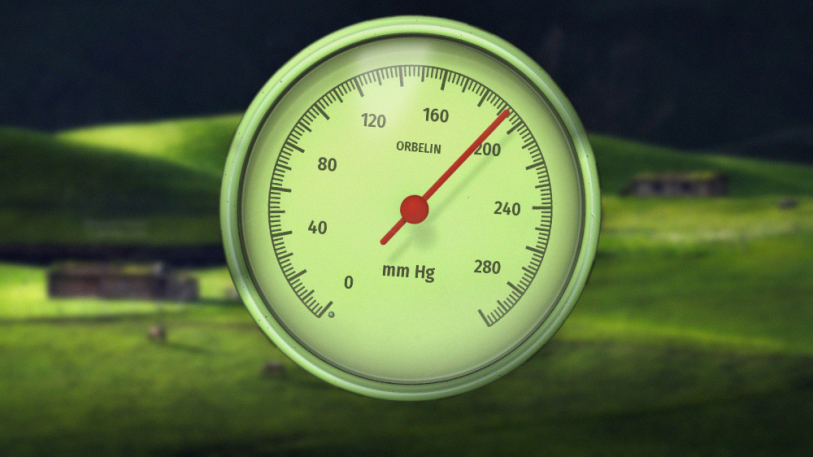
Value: 192 mmHg
